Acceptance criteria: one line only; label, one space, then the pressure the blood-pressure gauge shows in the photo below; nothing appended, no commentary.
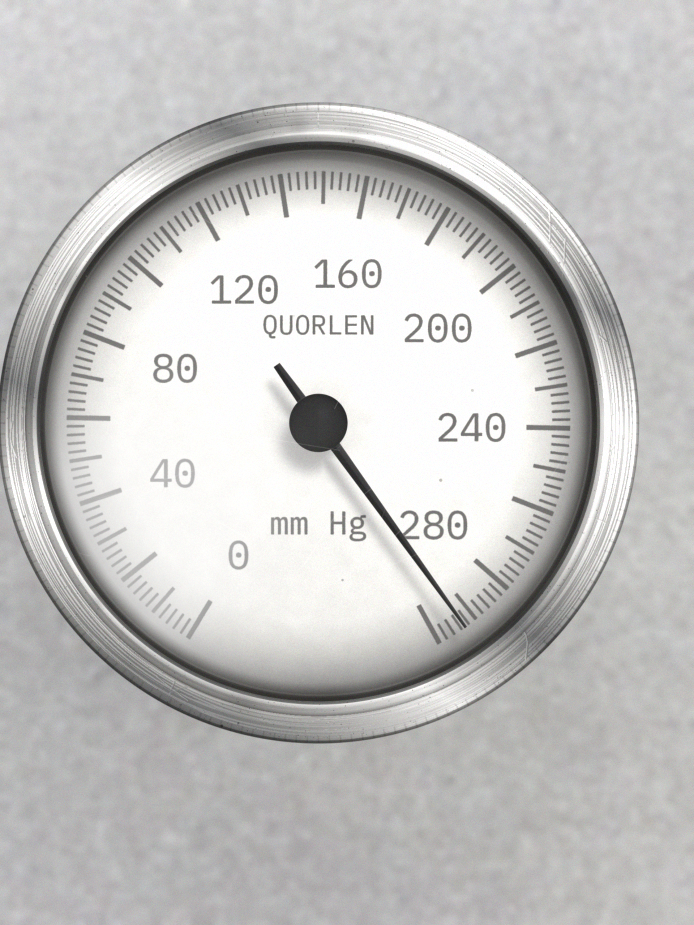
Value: 293 mmHg
